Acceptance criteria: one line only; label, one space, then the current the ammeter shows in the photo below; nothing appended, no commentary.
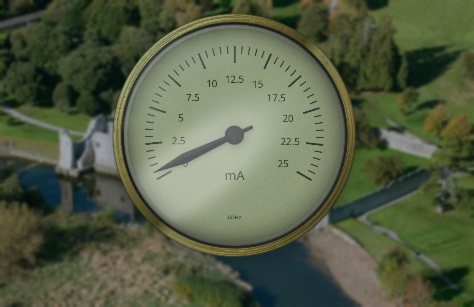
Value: 0.5 mA
